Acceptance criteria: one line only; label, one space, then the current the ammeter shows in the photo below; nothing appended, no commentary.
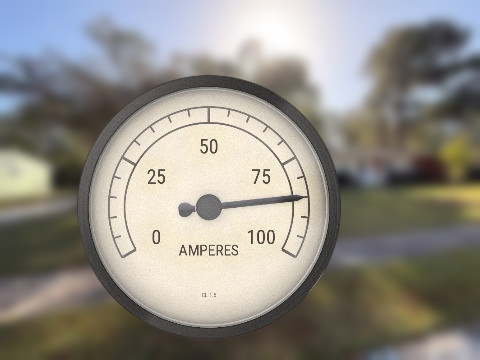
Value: 85 A
